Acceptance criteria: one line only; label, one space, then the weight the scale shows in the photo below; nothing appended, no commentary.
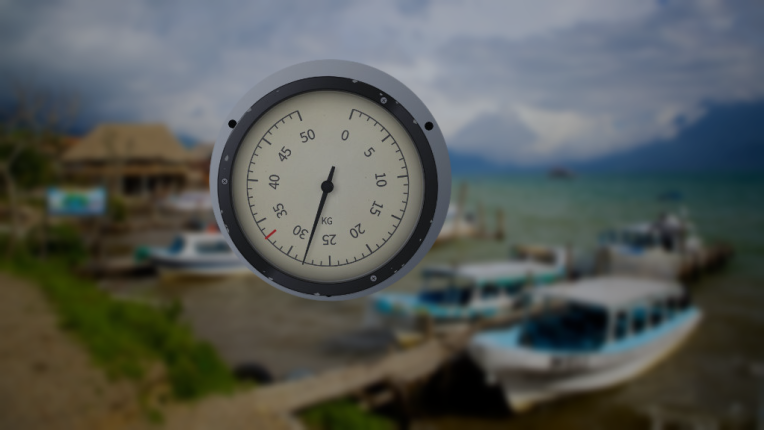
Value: 28 kg
